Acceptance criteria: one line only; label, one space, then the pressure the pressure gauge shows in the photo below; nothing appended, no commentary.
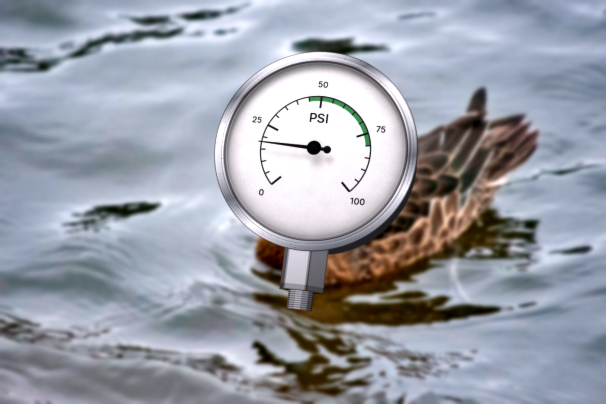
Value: 17.5 psi
